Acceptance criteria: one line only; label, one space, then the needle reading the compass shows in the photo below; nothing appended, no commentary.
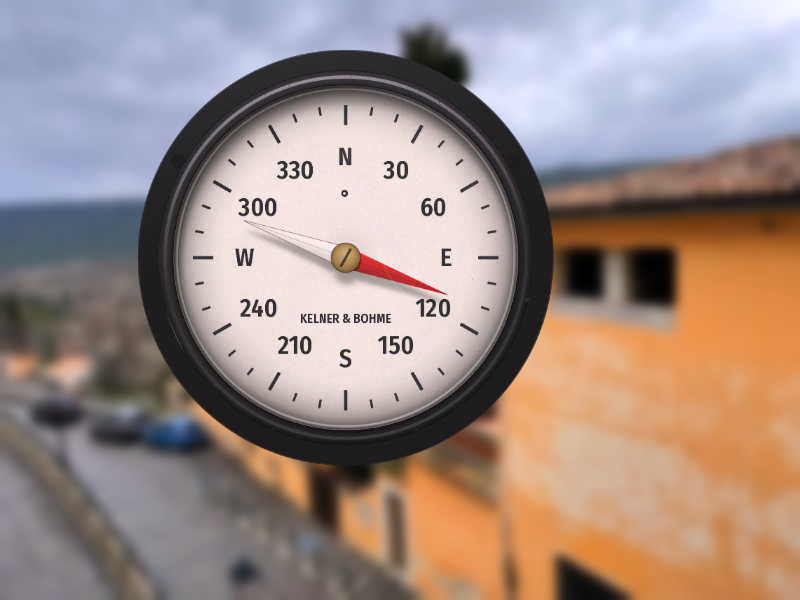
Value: 110 °
